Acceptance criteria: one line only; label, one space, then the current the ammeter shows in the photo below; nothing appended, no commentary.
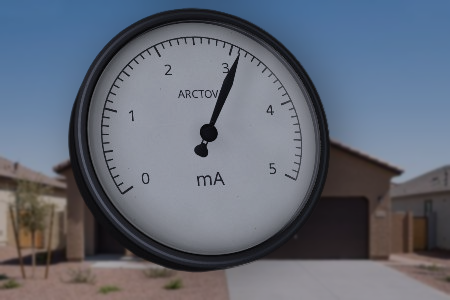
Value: 3.1 mA
